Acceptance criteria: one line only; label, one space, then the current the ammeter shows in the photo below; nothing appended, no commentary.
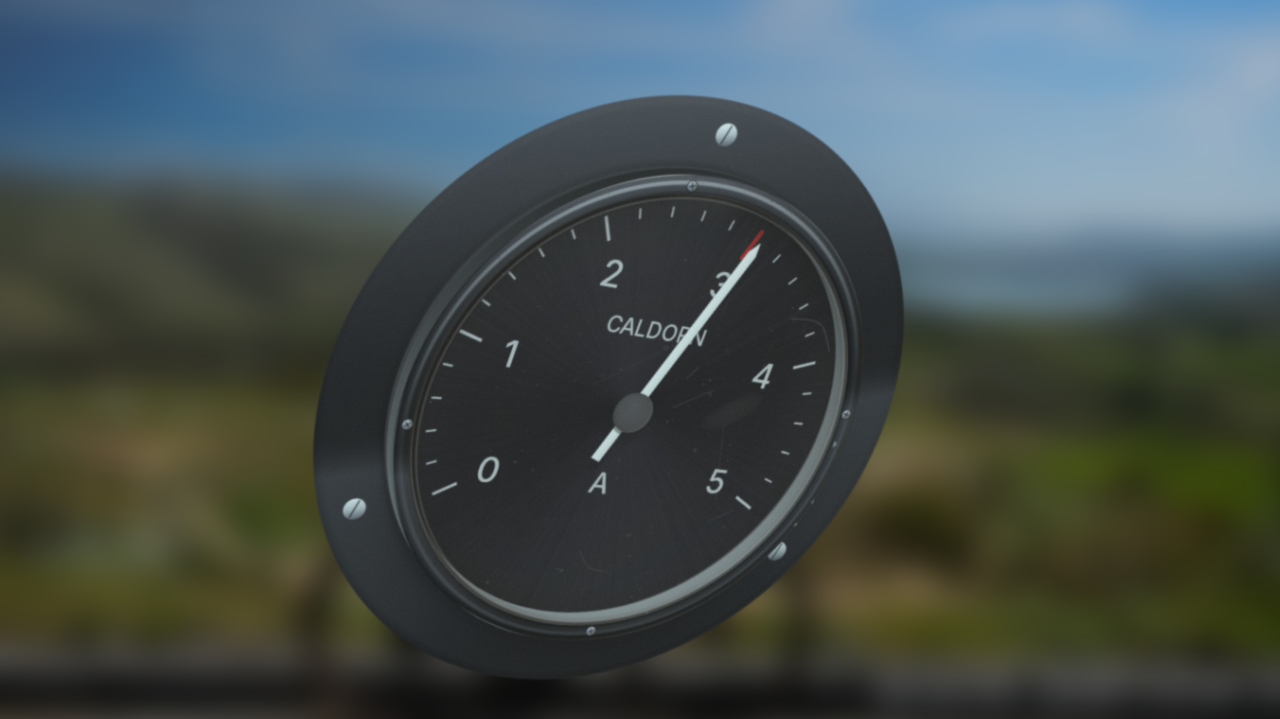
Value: 3 A
